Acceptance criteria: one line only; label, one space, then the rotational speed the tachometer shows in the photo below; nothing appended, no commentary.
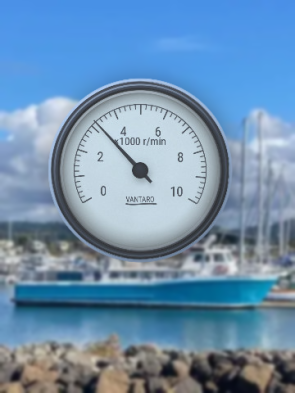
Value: 3200 rpm
